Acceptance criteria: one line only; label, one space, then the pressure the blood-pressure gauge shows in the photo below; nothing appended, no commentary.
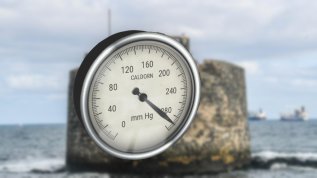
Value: 290 mmHg
